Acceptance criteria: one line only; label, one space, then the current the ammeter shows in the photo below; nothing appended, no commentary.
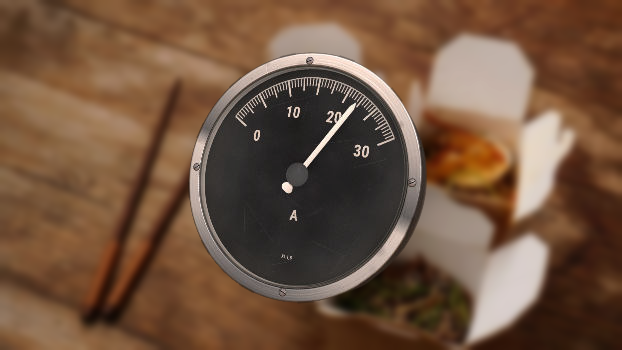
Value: 22.5 A
